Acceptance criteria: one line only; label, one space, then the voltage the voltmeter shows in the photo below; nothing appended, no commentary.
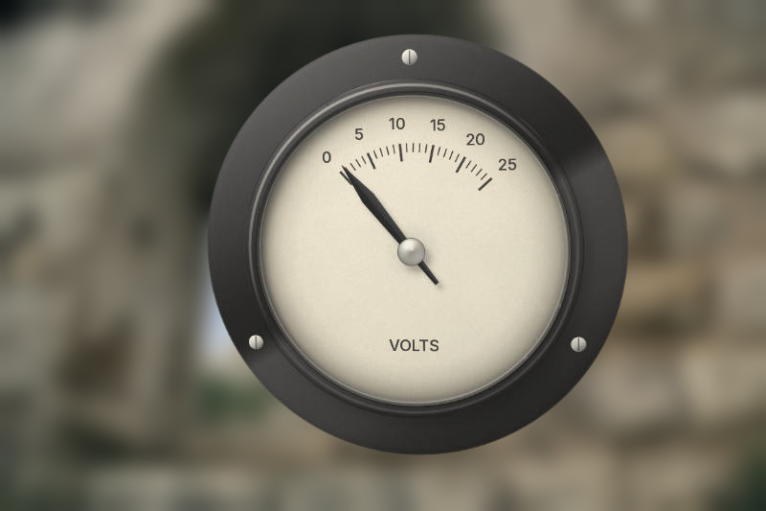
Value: 1 V
